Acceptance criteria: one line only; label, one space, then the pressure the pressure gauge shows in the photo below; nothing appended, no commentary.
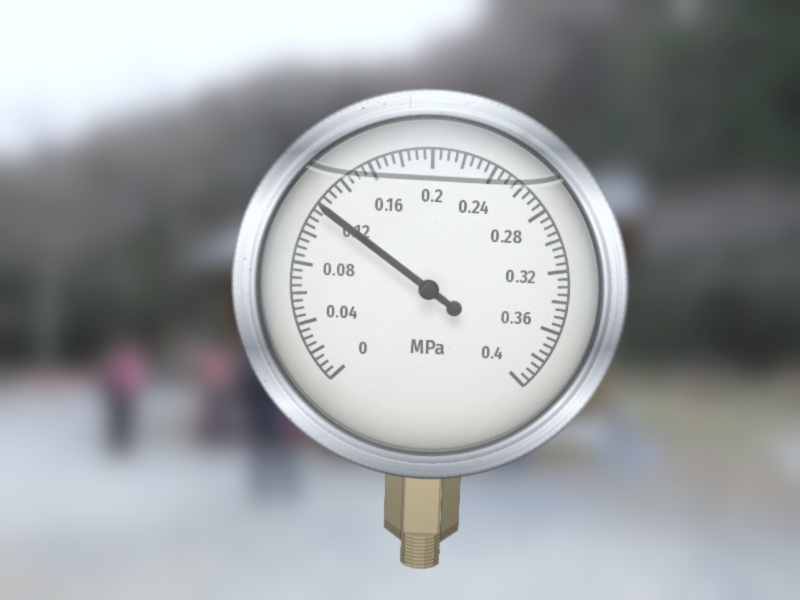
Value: 0.12 MPa
